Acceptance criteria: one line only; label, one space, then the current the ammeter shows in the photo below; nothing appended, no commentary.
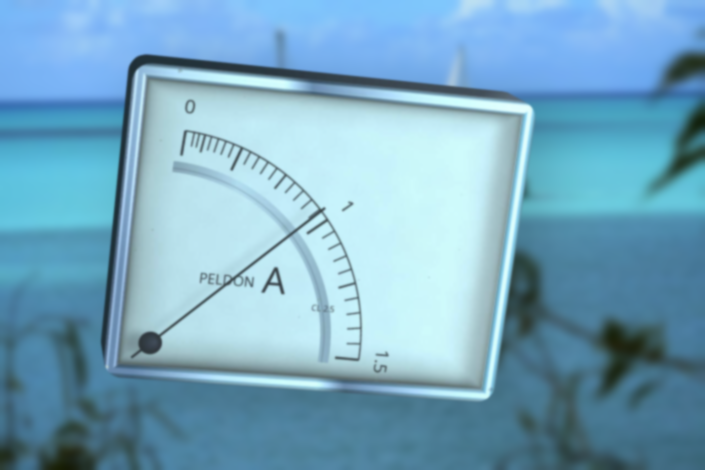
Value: 0.95 A
